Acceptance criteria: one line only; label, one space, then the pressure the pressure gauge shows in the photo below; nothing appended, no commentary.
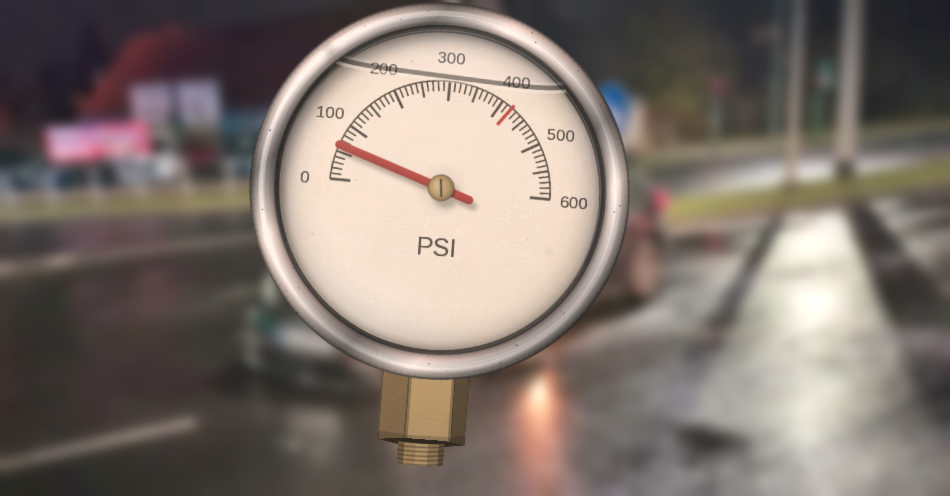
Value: 60 psi
